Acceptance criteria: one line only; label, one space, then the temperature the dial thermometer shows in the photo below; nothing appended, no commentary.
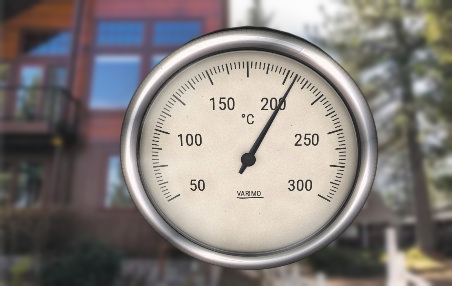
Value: 205 °C
